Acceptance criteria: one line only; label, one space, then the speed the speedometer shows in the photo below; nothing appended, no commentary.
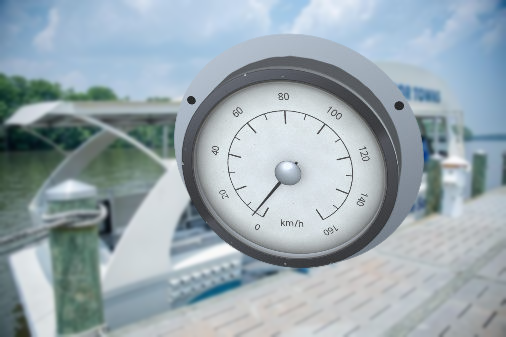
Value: 5 km/h
